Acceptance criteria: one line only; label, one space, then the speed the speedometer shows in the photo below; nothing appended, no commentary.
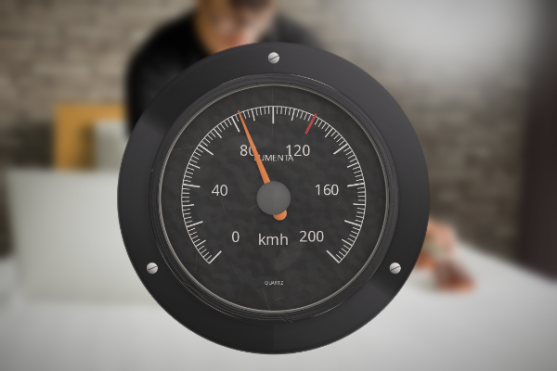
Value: 84 km/h
